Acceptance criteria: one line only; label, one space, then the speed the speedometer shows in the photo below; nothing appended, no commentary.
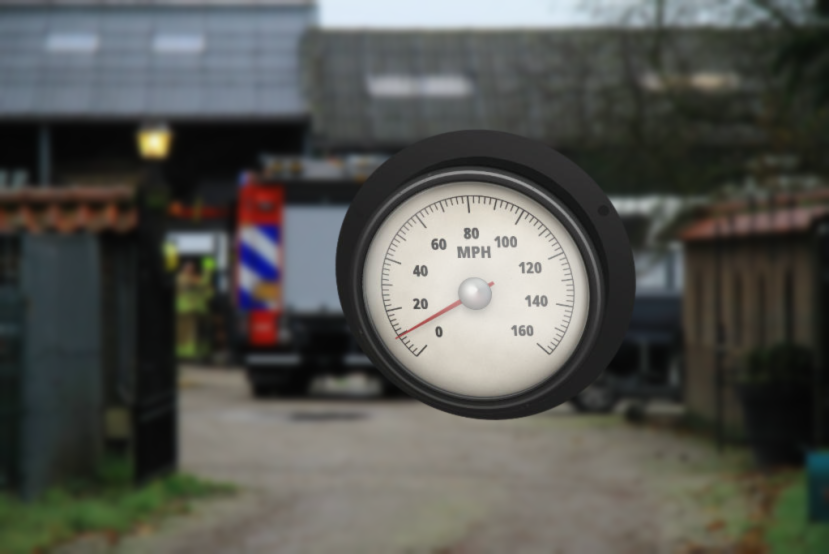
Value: 10 mph
